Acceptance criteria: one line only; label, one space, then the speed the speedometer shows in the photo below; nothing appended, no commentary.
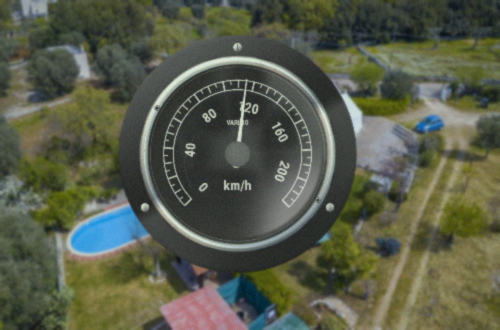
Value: 115 km/h
